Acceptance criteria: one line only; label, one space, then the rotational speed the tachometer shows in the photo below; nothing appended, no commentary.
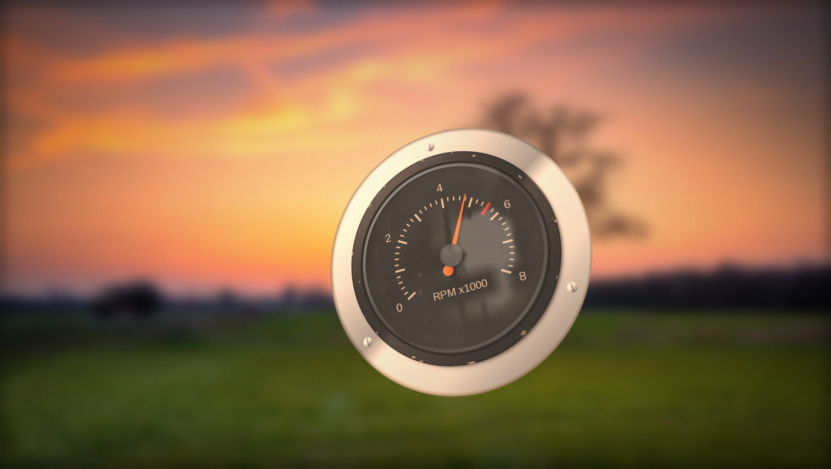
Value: 4800 rpm
